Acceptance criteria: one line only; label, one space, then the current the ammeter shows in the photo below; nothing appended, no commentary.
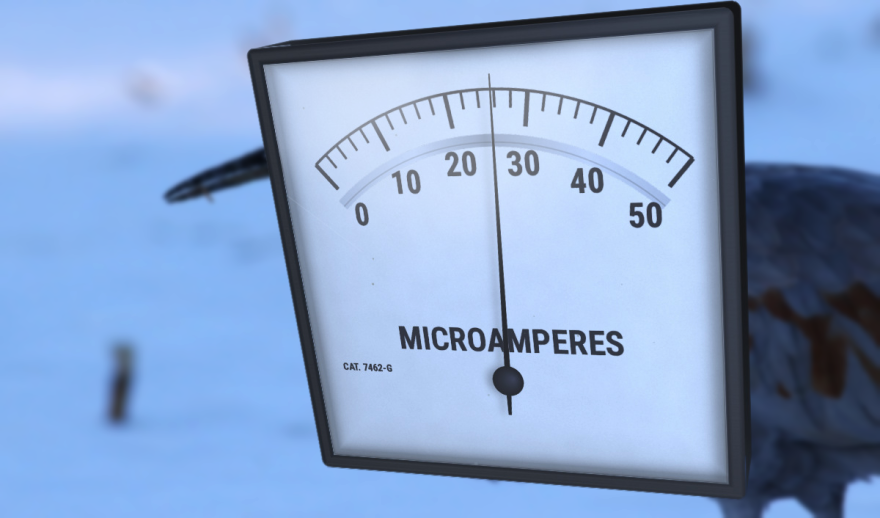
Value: 26 µA
